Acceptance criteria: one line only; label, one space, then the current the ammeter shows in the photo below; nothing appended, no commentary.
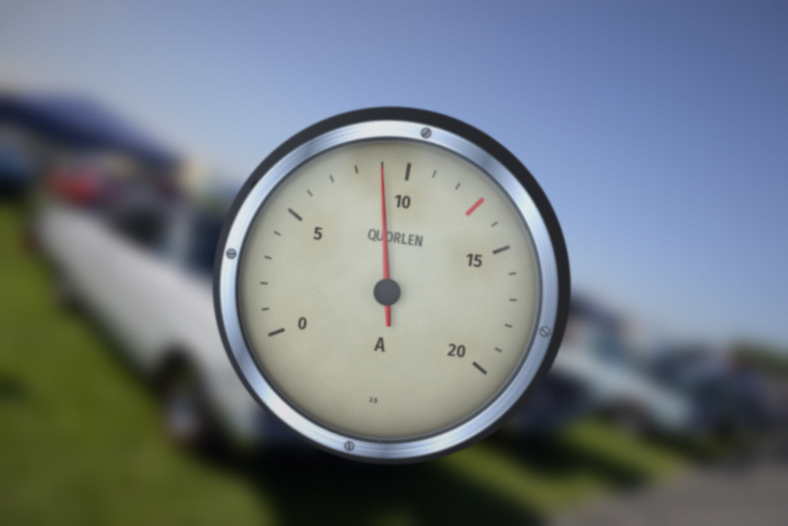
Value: 9 A
